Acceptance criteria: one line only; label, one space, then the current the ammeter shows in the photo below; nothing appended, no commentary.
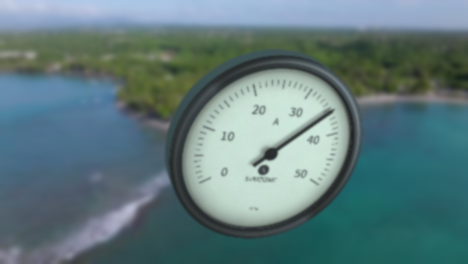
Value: 35 A
